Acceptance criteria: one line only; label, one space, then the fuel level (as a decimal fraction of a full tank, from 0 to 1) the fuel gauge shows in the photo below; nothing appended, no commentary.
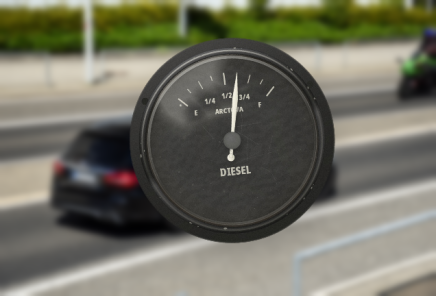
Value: 0.625
